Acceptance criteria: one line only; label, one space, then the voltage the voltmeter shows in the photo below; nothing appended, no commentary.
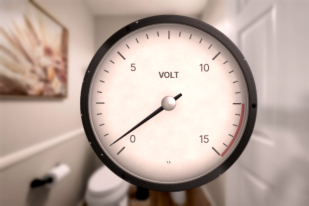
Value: 0.5 V
